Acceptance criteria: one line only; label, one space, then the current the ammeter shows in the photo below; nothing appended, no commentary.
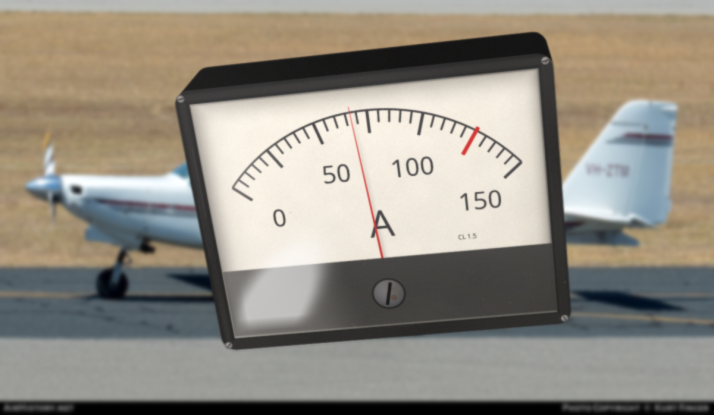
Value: 67.5 A
